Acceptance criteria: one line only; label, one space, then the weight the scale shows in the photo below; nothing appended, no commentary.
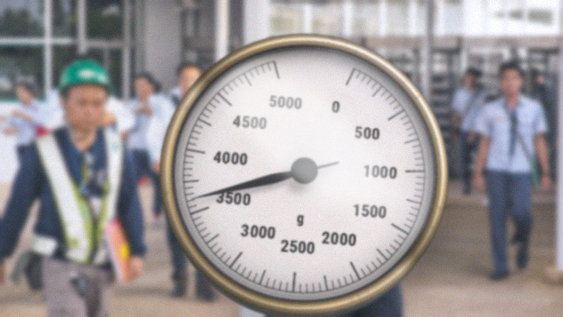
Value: 3600 g
